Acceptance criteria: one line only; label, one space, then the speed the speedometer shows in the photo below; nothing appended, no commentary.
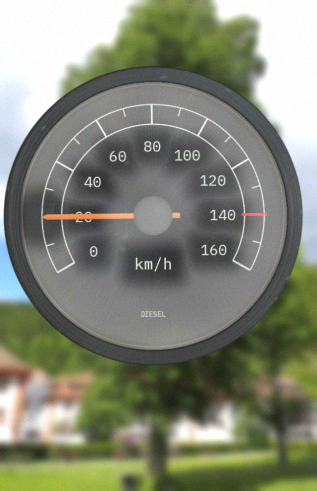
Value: 20 km/h
